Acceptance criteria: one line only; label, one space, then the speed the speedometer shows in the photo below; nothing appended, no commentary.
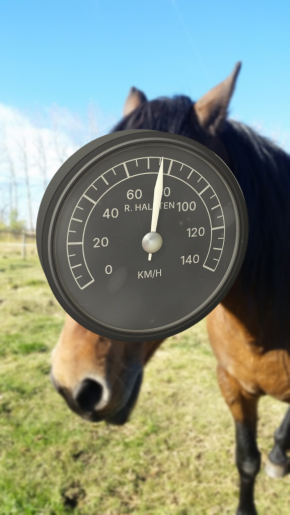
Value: 75 km/h
